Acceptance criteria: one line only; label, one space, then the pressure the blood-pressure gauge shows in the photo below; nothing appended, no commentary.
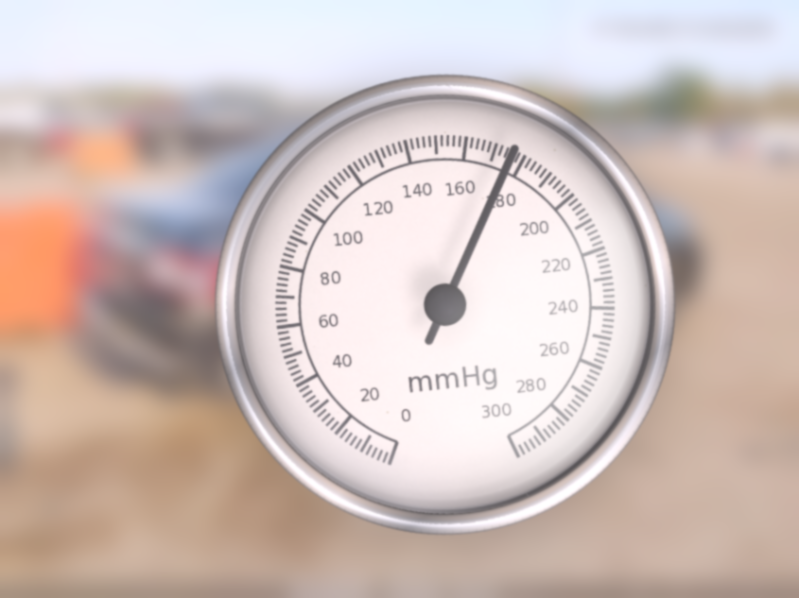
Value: 176 mmHg
